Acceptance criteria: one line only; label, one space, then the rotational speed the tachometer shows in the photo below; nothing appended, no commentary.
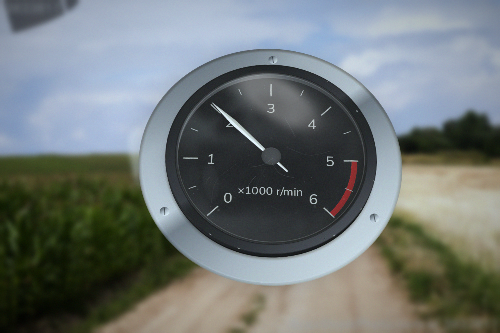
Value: 2000 rpm
